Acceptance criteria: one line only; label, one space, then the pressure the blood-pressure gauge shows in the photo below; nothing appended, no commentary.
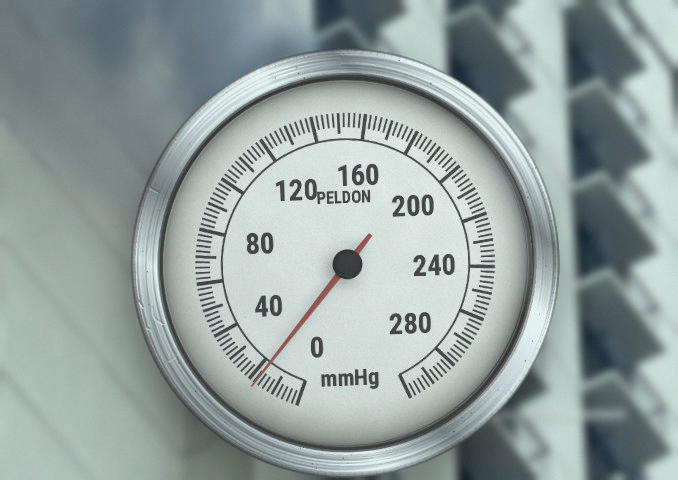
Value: 18 mmHg
